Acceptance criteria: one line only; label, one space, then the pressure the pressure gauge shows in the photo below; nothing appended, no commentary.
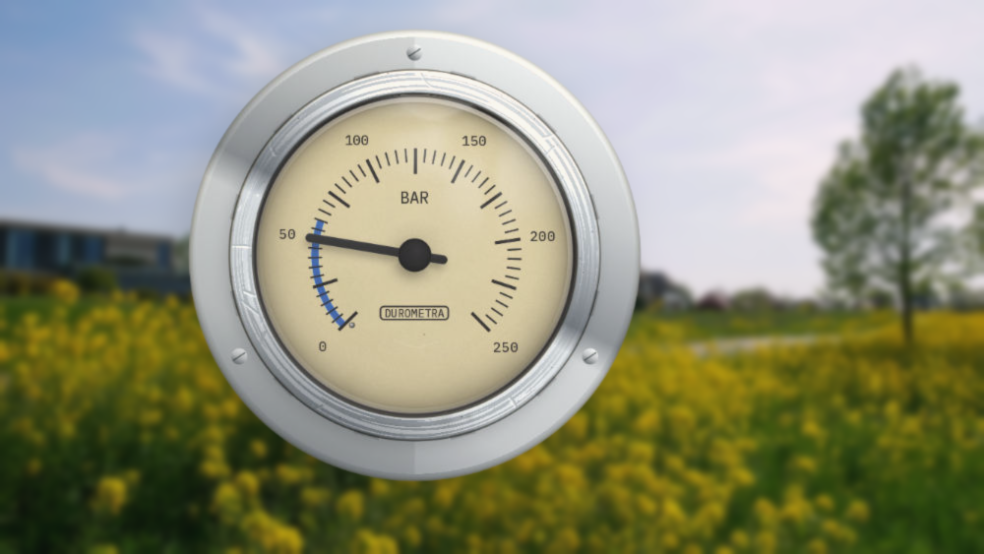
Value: 50 bar
